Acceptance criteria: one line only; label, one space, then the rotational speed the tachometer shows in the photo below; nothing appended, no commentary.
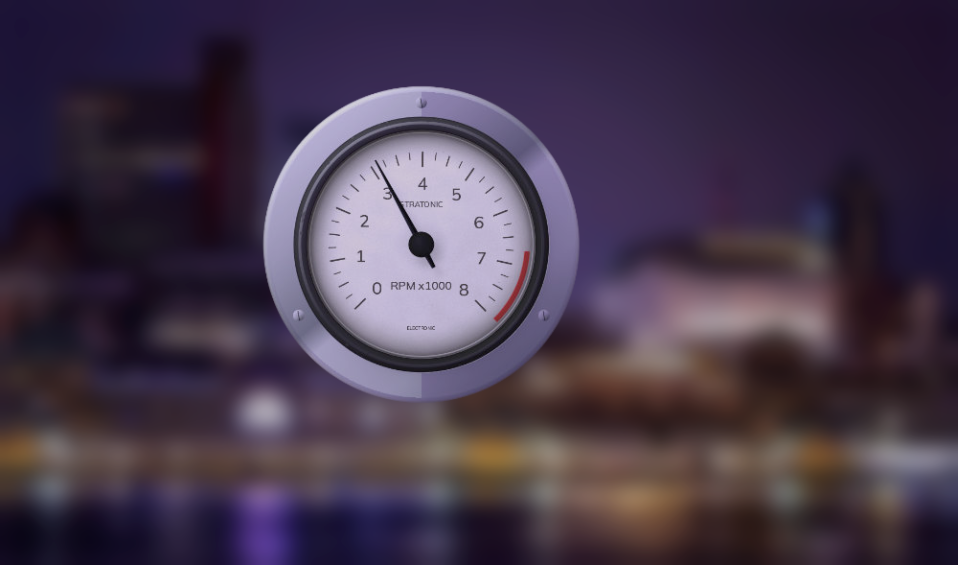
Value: 3125 rpm
